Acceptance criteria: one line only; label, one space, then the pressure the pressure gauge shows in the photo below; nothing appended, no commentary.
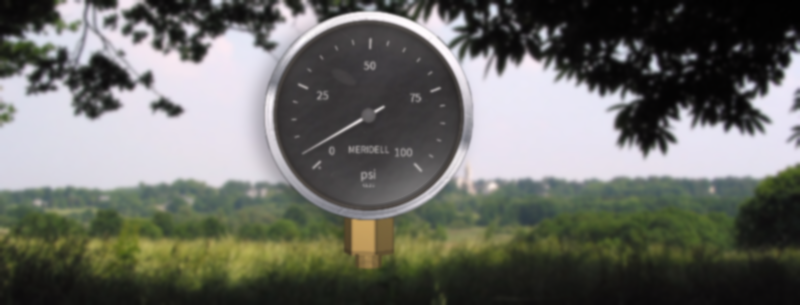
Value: 5 psi
